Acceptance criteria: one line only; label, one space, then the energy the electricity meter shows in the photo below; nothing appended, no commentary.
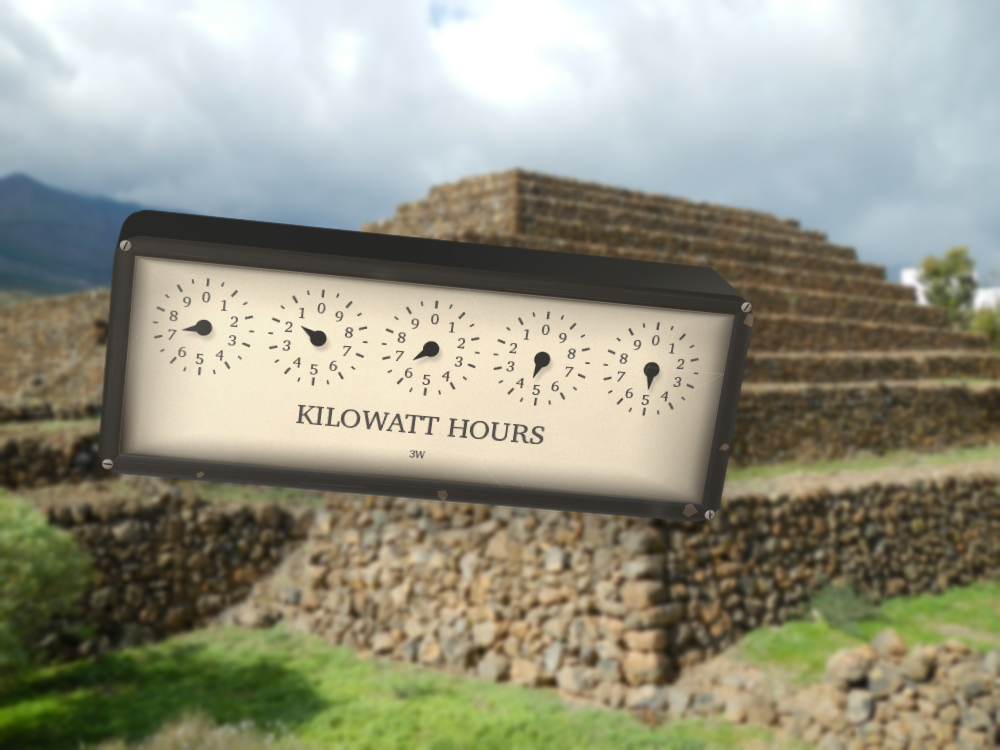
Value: 71645 kWh
